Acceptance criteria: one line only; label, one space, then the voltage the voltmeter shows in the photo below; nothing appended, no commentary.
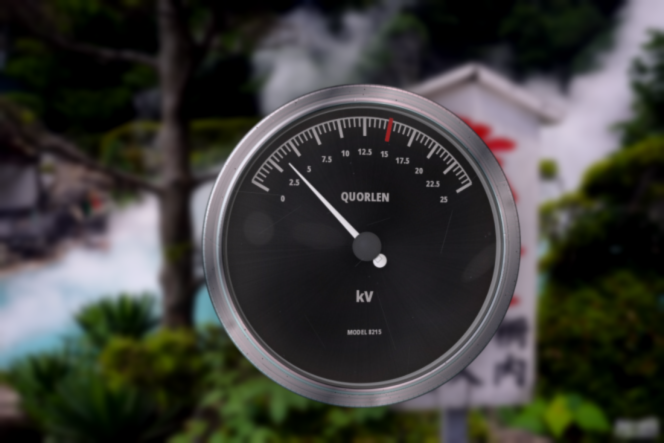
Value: 3.5 kV
